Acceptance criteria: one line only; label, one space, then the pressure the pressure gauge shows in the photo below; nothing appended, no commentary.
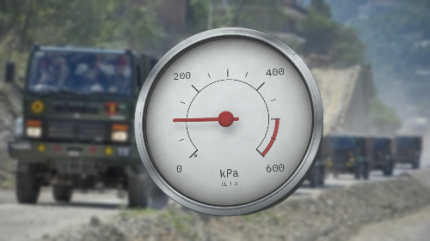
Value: 100 kPa
